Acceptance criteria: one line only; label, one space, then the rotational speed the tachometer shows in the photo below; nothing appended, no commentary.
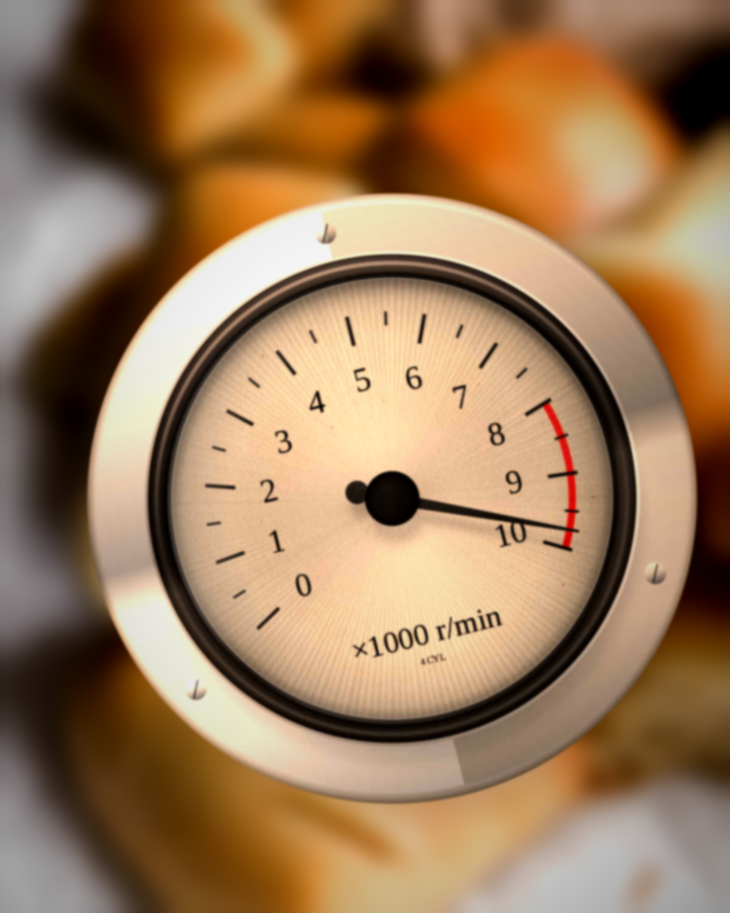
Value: 9750 rpm
